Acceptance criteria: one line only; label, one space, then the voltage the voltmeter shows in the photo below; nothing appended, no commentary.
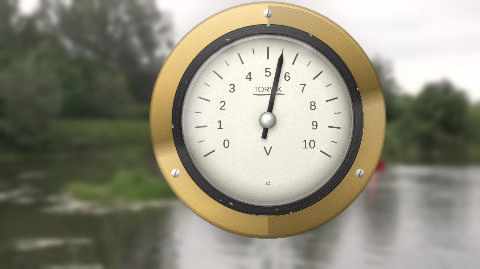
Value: 5.5 V
